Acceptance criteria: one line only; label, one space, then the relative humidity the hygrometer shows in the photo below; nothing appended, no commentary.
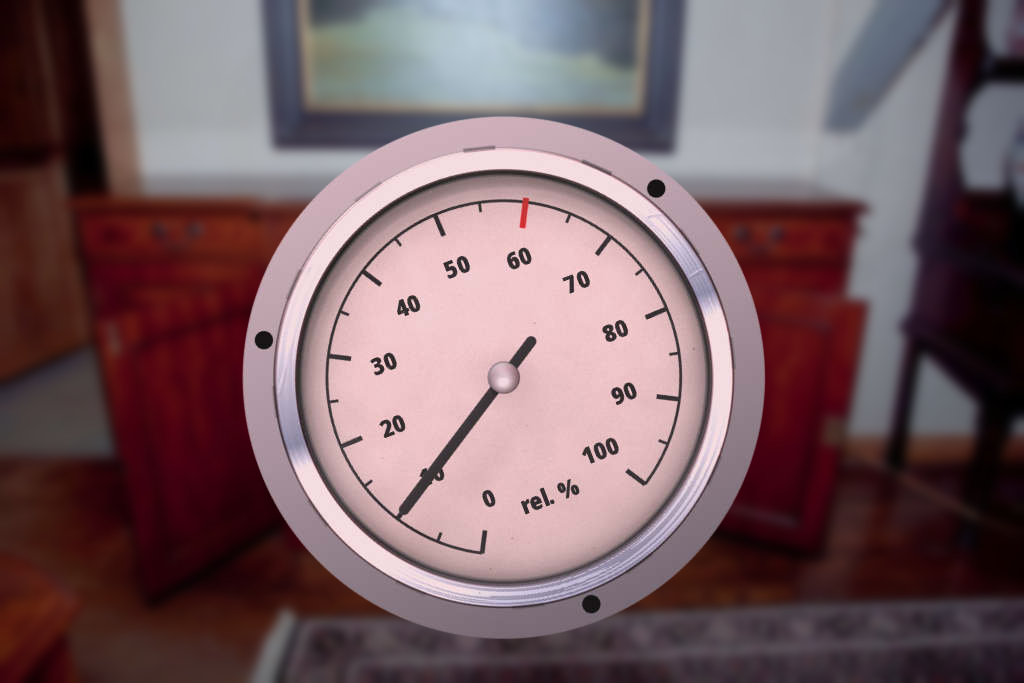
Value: 10 %
